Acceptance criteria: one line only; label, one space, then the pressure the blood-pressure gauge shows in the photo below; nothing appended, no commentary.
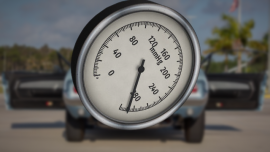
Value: 290 mmHg
